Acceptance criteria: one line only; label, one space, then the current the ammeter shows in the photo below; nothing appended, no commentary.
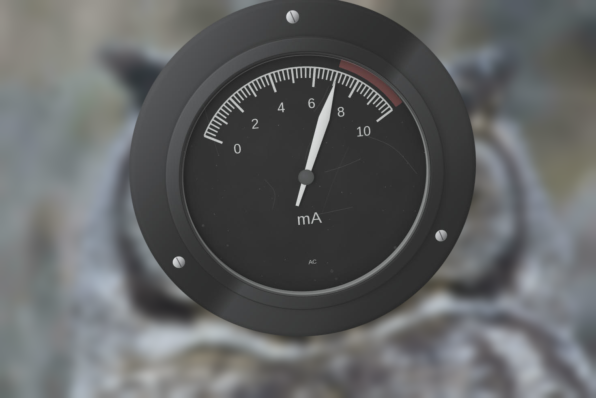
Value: 7 mA
